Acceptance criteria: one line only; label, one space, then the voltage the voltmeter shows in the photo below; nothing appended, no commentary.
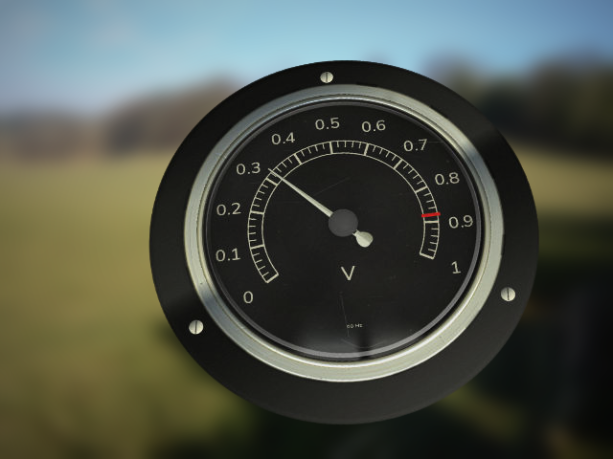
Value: 0.32 V
